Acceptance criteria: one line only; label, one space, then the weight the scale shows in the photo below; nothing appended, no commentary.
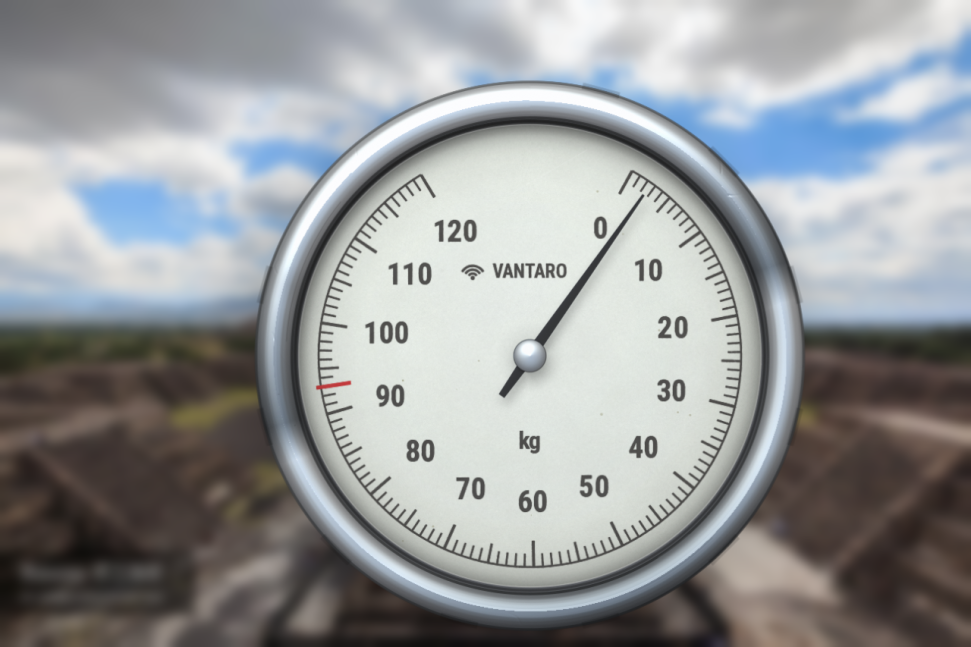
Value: 2.5 kg
